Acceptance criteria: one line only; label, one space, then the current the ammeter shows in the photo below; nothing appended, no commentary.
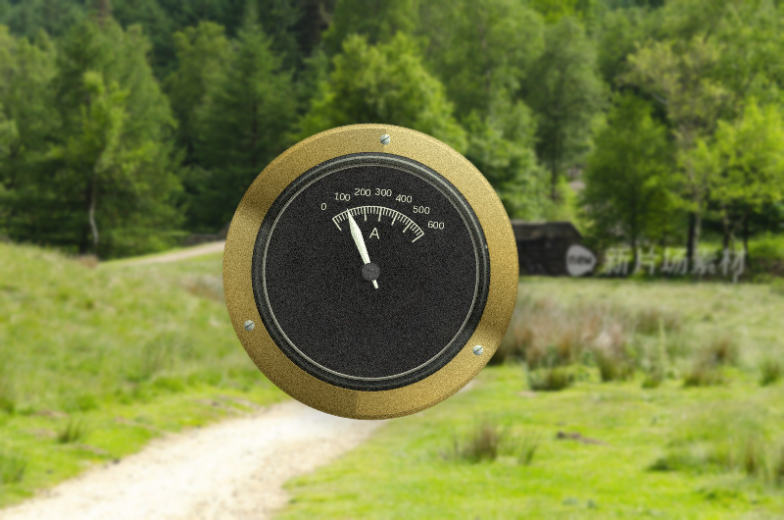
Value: 100 A
